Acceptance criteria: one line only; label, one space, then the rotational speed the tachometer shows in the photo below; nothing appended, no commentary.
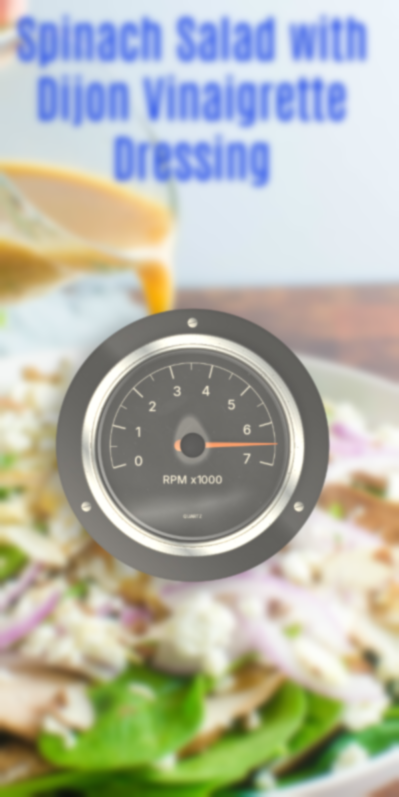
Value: 6500 rpm
